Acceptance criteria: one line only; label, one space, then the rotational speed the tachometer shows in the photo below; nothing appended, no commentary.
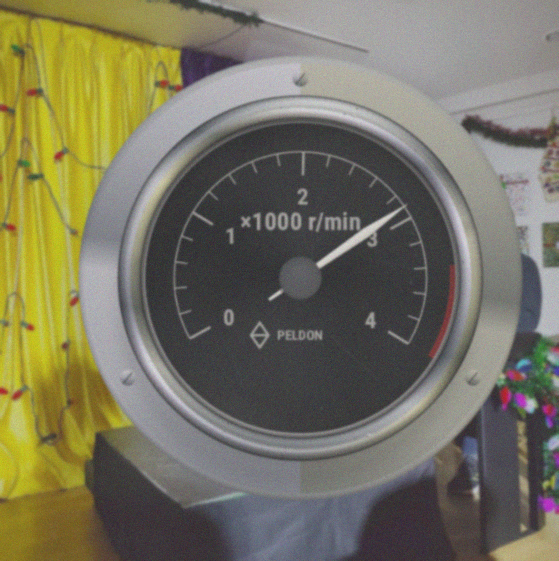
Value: 2900 rpm
